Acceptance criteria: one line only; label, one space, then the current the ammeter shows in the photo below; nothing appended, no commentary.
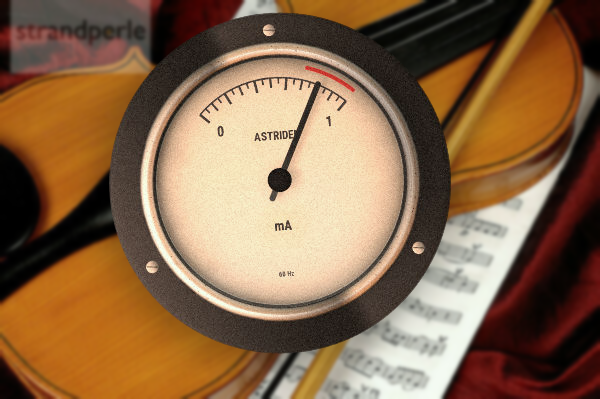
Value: 0.8 mA
